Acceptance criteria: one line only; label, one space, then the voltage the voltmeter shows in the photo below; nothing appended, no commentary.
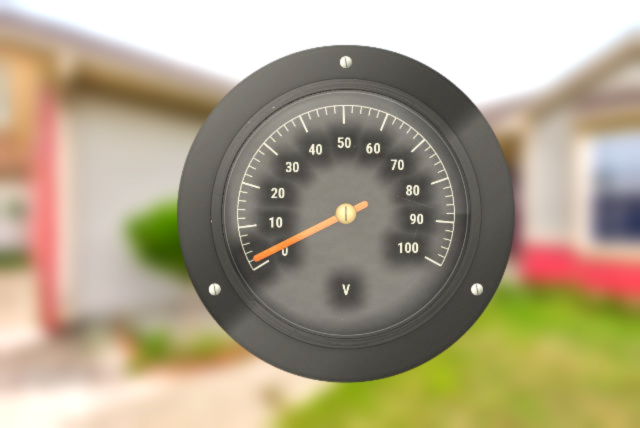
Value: 2 V
